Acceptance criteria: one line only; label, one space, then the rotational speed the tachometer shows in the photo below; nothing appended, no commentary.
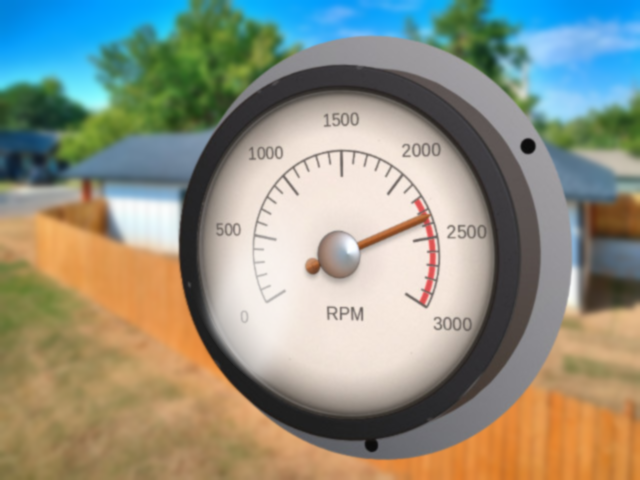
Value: 2350 rpm
